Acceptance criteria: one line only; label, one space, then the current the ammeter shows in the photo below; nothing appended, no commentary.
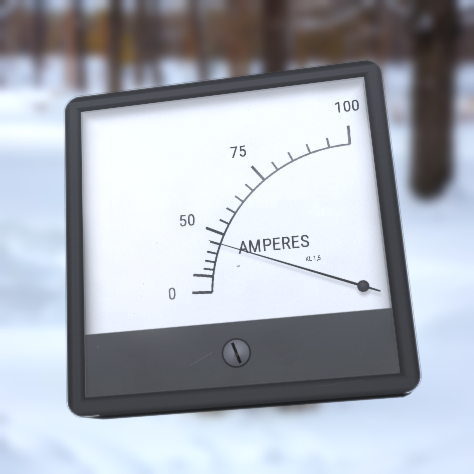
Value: 45 A
